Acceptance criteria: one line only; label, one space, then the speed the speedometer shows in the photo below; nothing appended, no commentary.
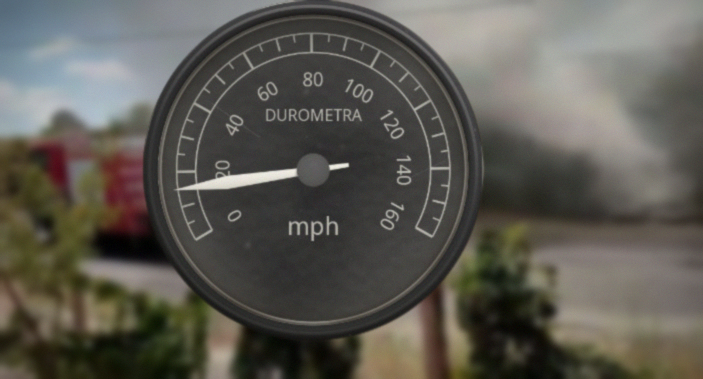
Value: 15 mph
